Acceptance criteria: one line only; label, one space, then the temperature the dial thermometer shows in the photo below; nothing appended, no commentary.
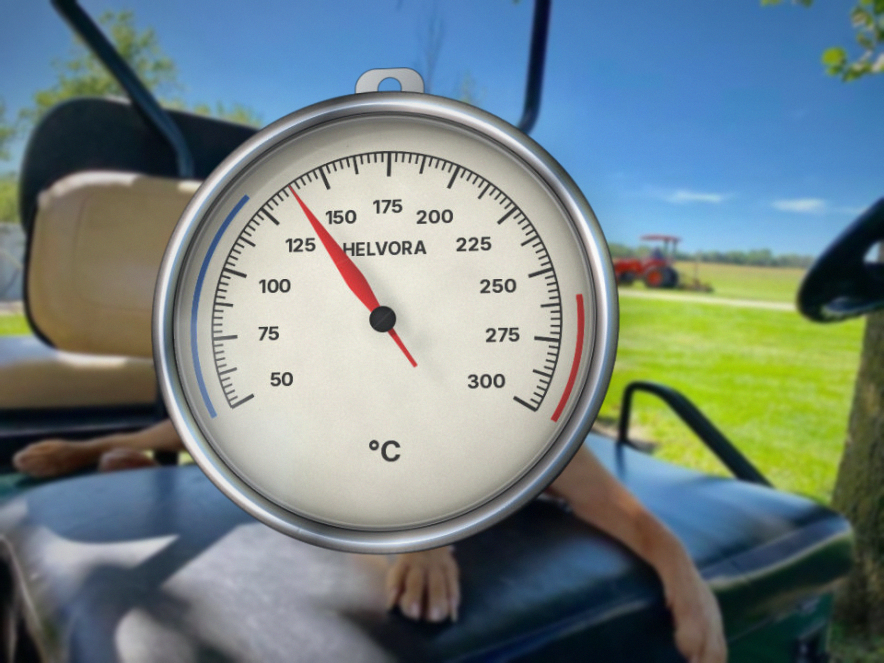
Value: 137.5 °C
